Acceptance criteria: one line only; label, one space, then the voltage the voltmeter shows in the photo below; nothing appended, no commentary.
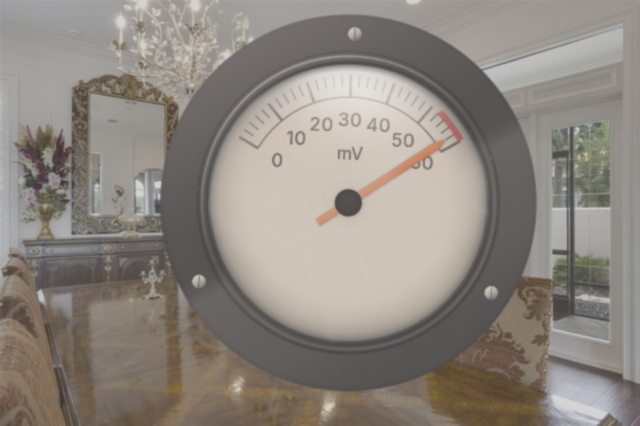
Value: 58 mV
